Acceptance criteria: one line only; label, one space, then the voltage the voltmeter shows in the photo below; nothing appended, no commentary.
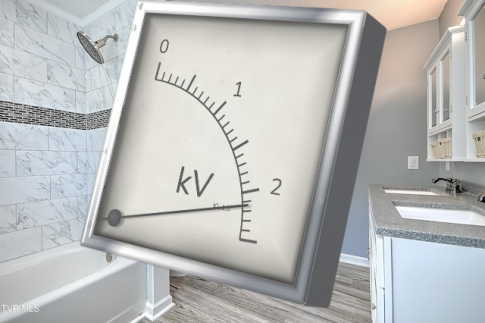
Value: 2.15 kV
